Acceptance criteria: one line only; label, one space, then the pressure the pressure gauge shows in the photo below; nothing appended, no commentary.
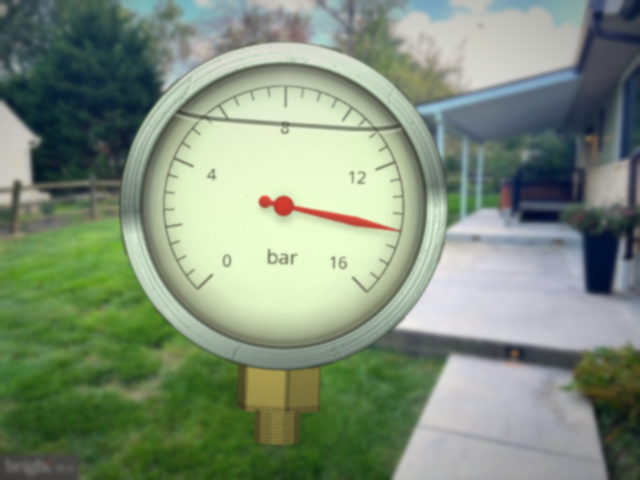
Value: 14 bar
